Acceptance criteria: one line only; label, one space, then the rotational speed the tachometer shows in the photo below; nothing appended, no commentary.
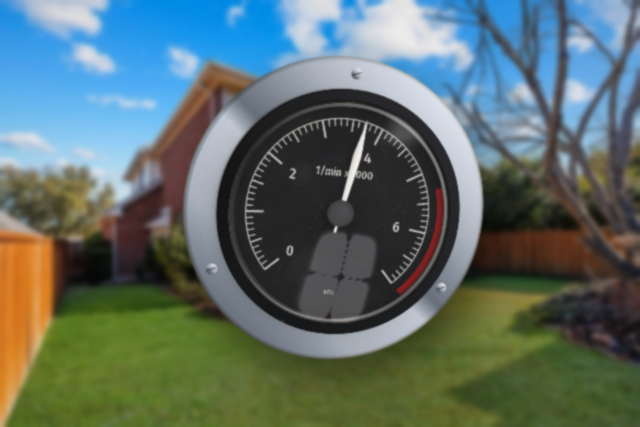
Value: 3700 rpm
